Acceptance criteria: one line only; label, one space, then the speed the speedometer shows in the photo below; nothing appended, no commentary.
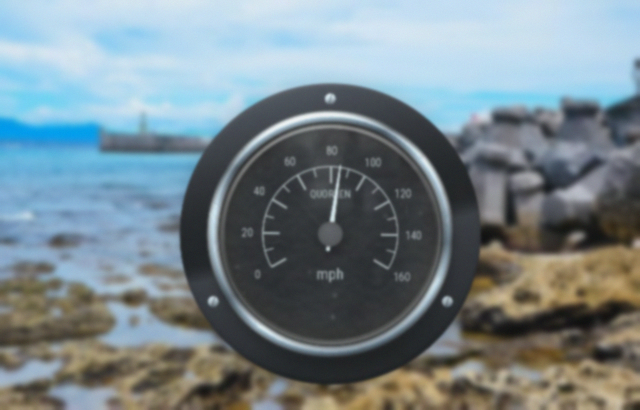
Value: 85 mph
